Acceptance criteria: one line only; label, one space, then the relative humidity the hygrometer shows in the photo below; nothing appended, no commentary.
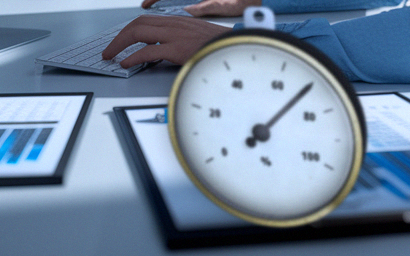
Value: 70 %
